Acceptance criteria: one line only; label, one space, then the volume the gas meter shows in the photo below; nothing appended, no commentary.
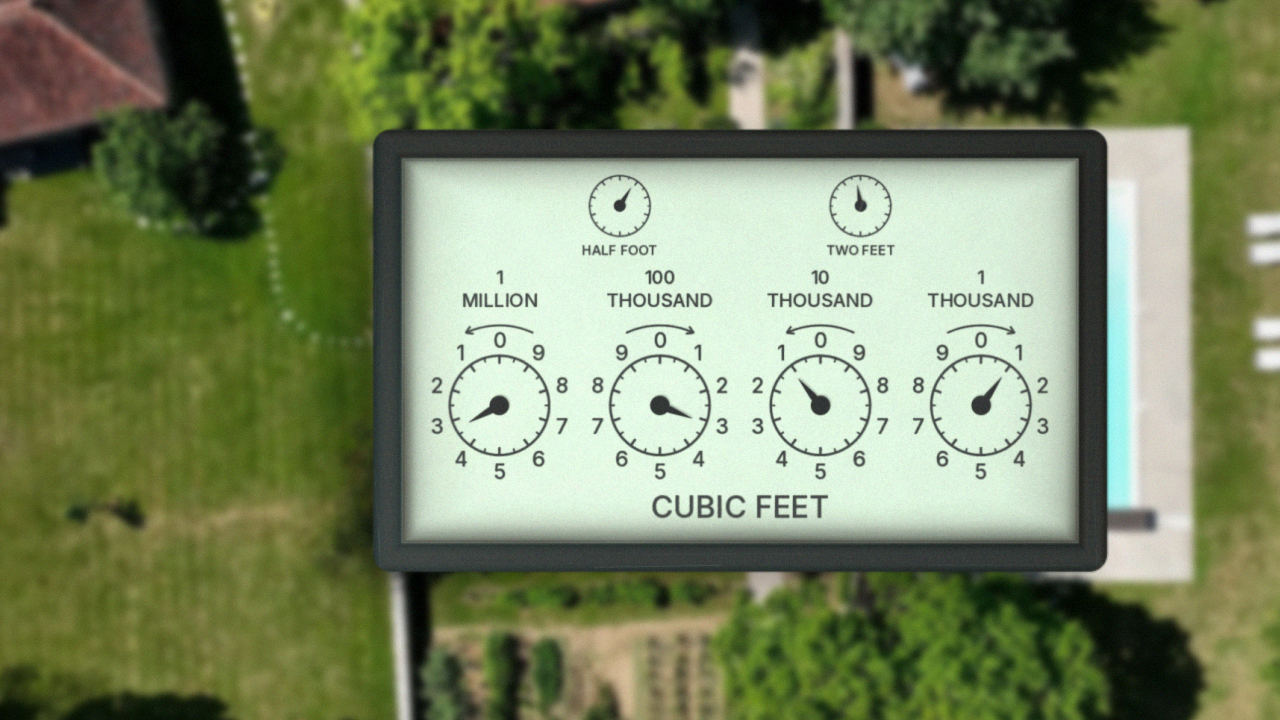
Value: 331100 ft³
